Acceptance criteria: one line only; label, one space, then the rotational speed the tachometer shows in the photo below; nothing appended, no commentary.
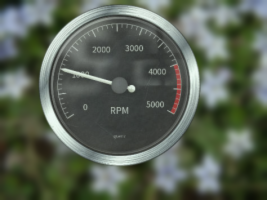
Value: 1000 rpm
